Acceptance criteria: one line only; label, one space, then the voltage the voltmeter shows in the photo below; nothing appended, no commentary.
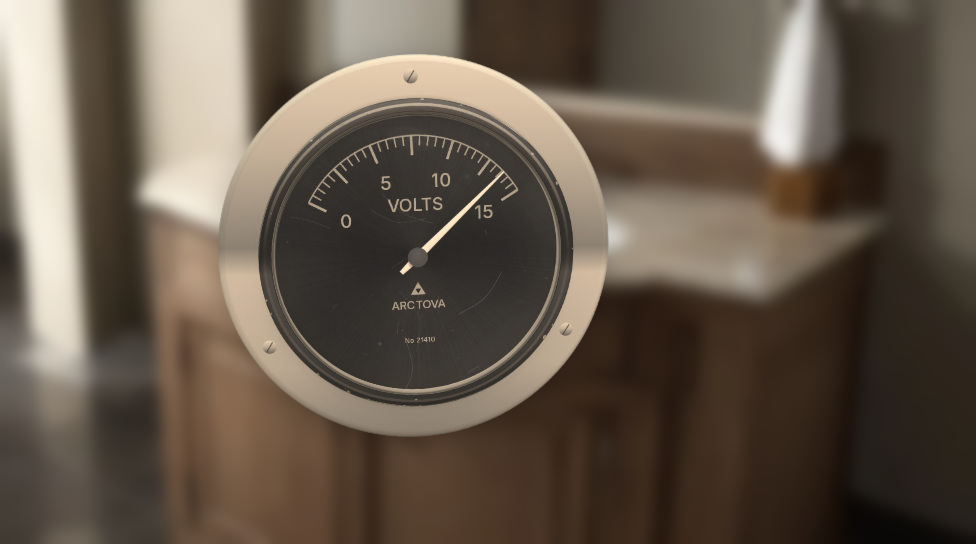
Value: 13.5 V
